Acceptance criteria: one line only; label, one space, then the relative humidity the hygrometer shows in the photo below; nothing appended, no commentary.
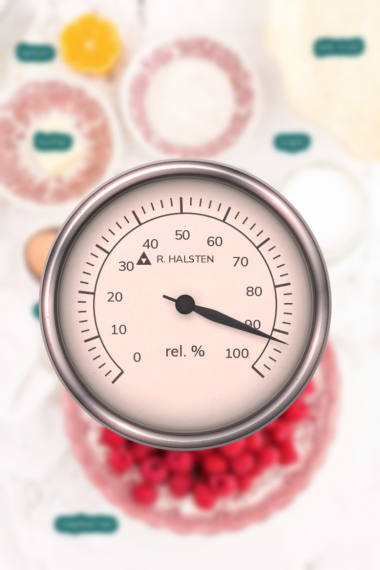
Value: 92 %
